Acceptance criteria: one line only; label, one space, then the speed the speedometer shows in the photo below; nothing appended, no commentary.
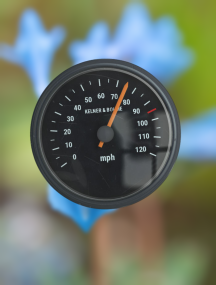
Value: 75 mph
